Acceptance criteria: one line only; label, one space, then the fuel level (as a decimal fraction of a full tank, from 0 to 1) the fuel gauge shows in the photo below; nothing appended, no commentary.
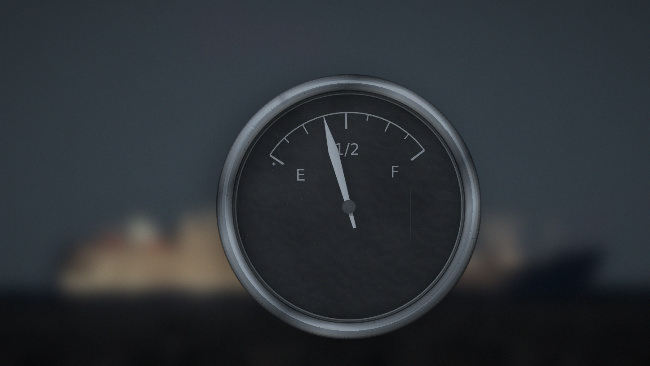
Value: 0.375
